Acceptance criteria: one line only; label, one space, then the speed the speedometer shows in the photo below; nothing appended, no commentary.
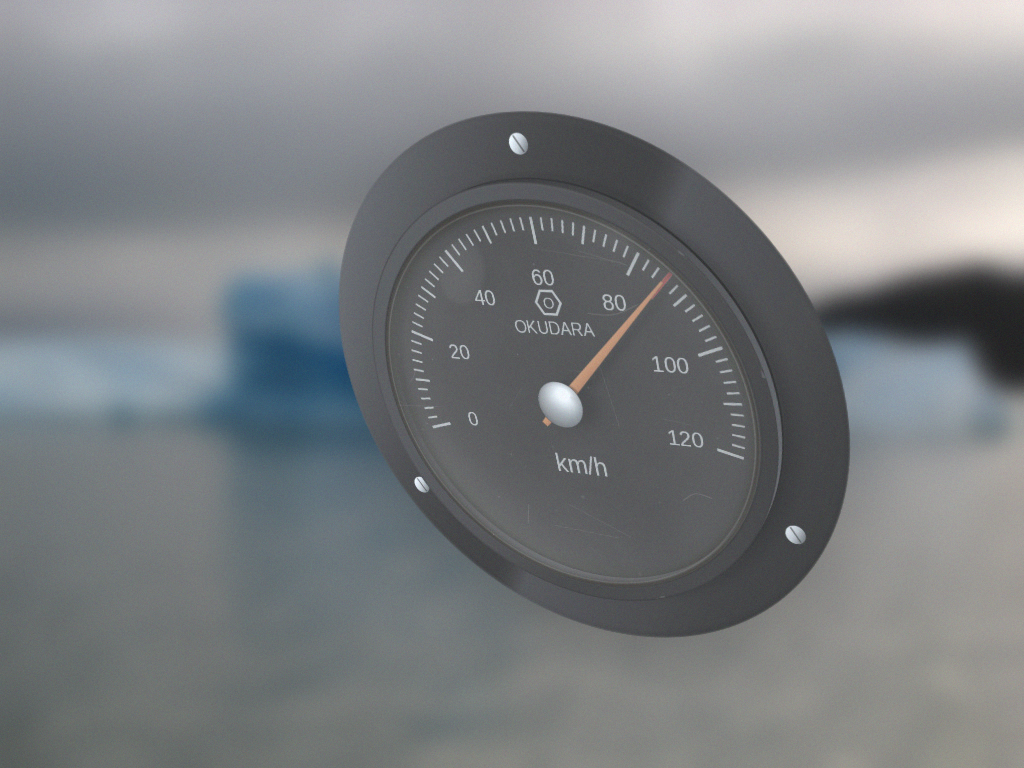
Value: 86 km/h
